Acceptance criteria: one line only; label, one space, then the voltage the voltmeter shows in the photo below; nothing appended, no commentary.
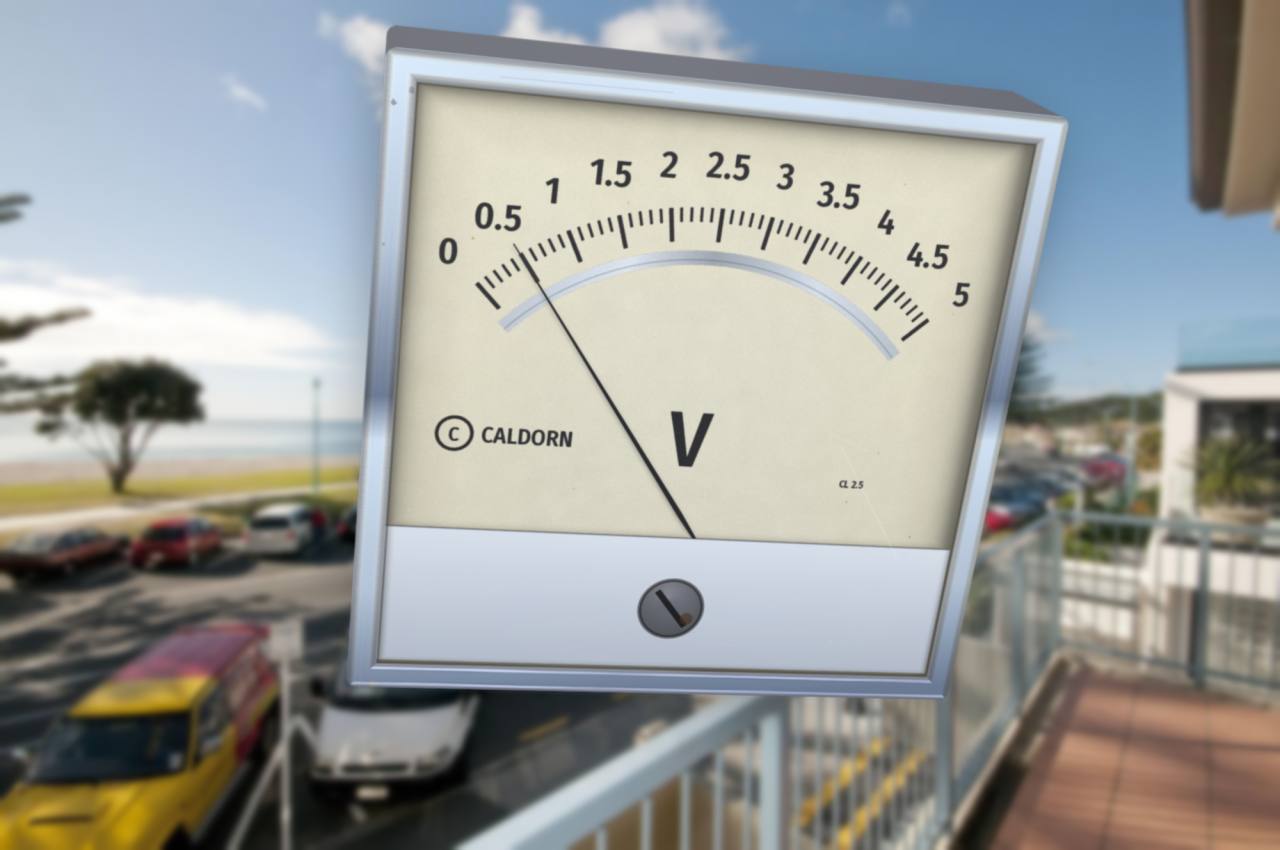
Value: 0.5 V
